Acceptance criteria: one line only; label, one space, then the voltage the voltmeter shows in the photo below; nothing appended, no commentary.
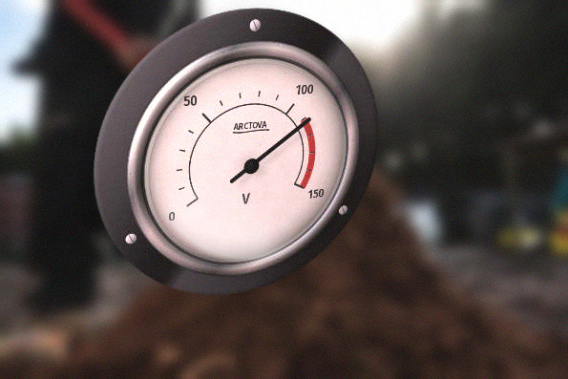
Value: 110 V
